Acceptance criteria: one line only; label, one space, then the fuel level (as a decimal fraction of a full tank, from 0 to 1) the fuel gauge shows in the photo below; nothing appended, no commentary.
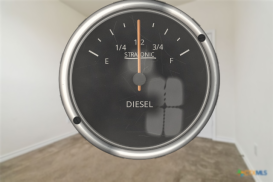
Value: 0.5
